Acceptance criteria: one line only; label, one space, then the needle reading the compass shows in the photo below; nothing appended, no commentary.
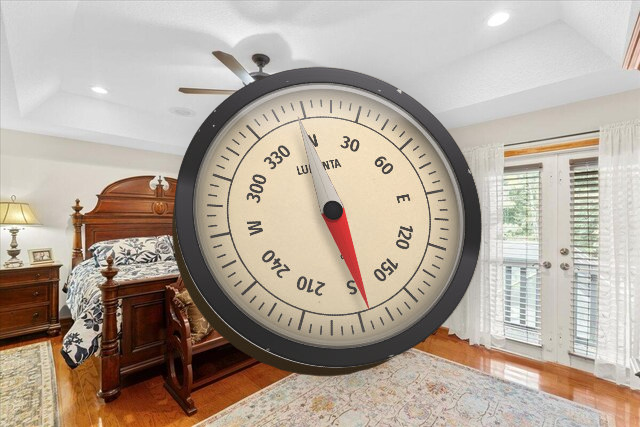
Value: 175 °
